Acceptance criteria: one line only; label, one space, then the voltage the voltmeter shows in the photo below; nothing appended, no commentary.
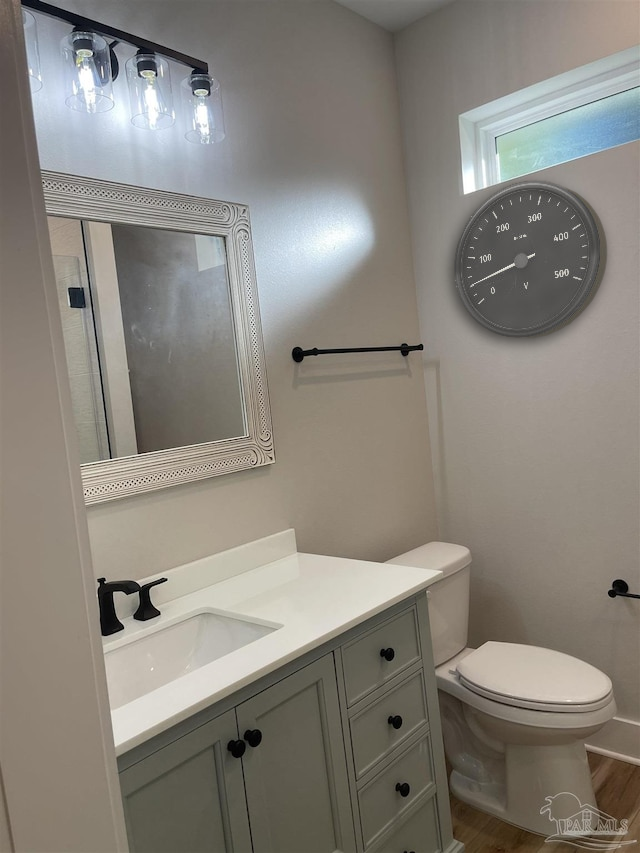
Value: 40 V
